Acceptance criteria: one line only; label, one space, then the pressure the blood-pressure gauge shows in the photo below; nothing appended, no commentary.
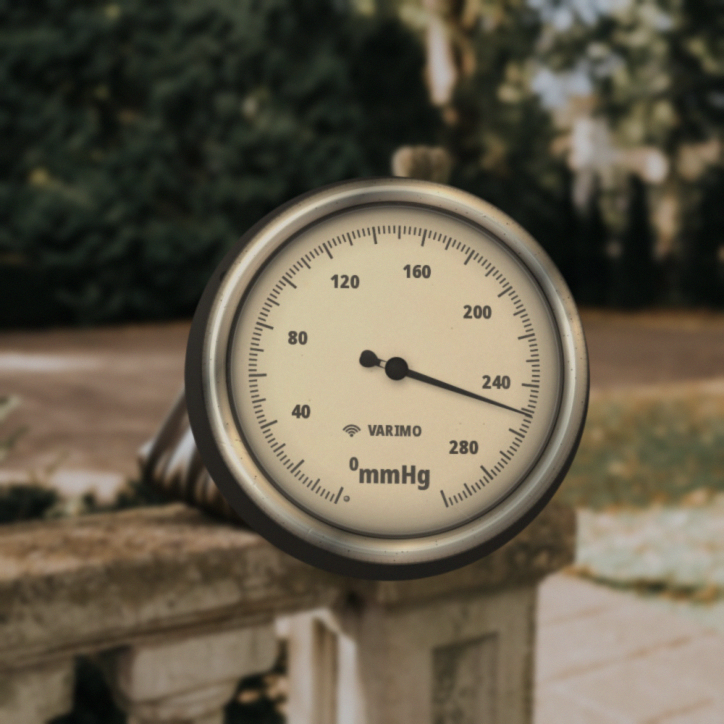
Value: 252 mmHg
